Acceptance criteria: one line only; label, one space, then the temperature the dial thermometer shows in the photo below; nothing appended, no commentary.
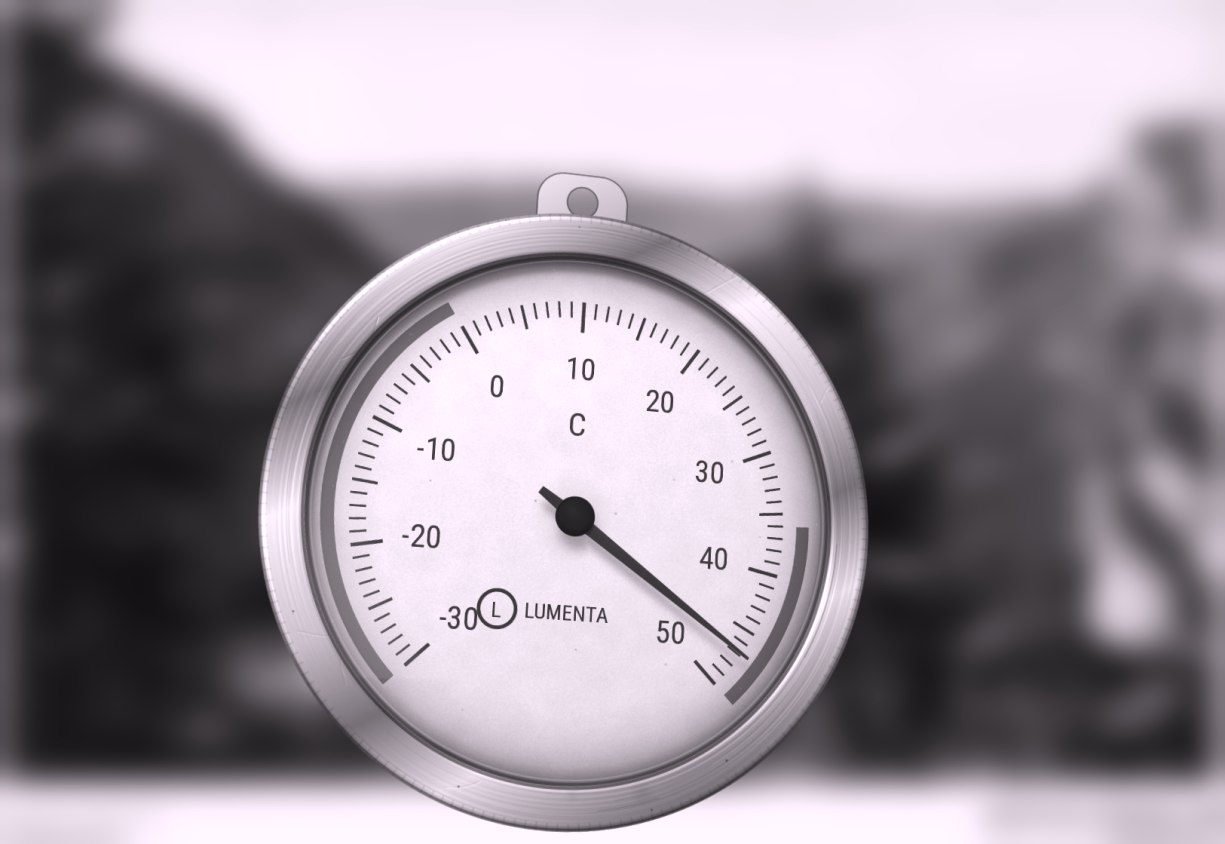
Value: 47 °C
